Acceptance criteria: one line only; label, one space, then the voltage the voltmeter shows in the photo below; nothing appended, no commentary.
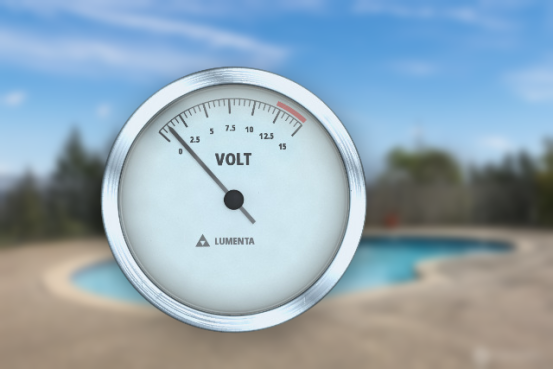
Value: 1 V
